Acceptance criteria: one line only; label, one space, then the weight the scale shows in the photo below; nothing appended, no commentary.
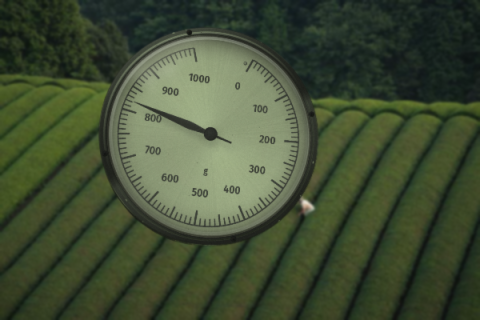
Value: 820 g
